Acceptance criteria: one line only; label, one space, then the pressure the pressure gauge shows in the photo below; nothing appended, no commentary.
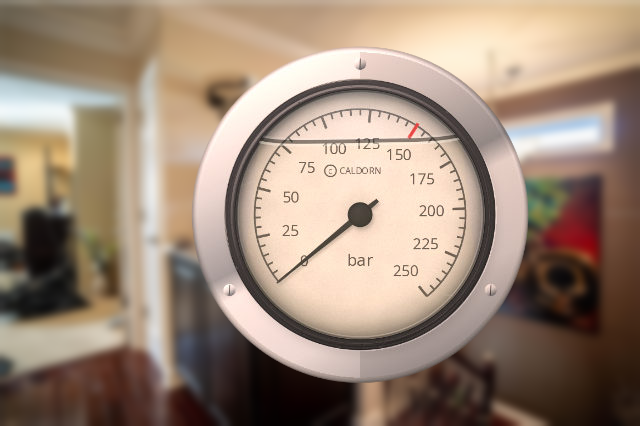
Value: 0 bar
